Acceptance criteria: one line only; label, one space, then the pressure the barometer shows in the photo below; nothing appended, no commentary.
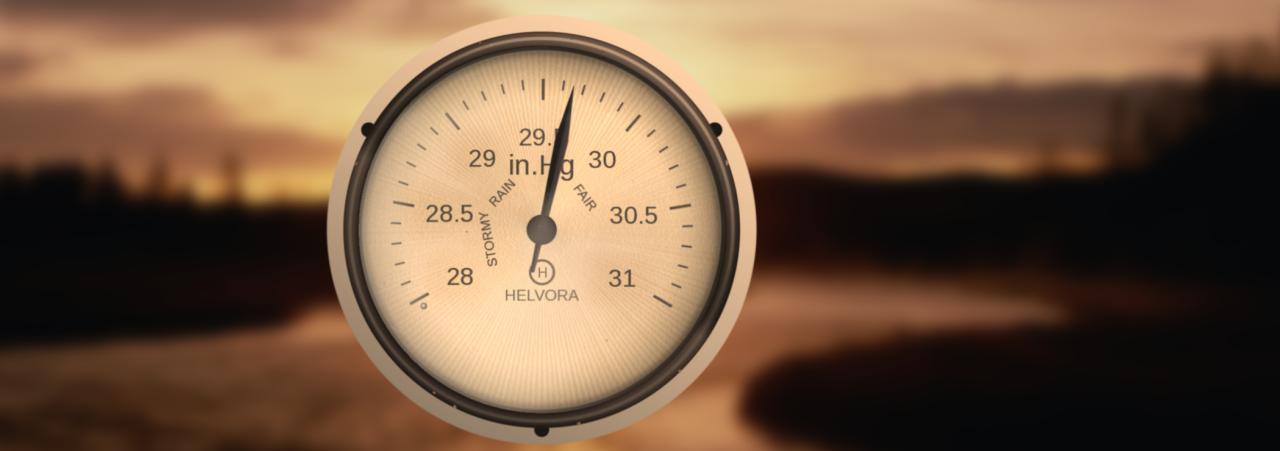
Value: 29.65 inHg
